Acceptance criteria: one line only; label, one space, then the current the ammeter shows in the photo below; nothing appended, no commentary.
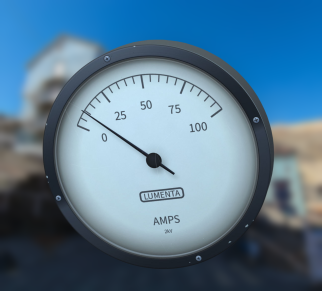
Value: 10 A
